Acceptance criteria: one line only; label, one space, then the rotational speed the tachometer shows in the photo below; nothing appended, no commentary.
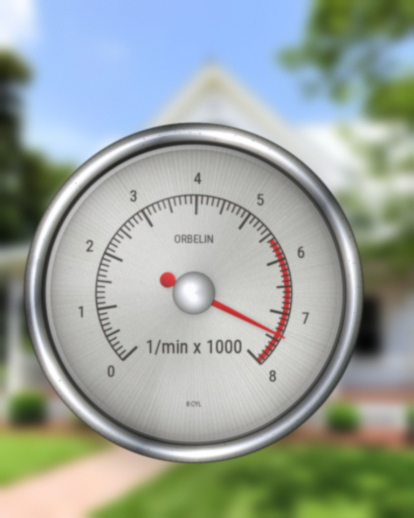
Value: 7400 rpm
